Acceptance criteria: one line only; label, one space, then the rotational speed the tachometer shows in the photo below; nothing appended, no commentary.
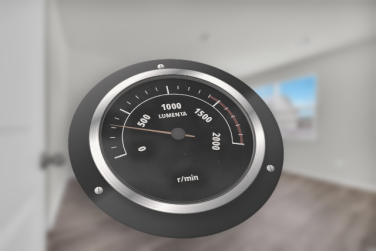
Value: 300 rpm
